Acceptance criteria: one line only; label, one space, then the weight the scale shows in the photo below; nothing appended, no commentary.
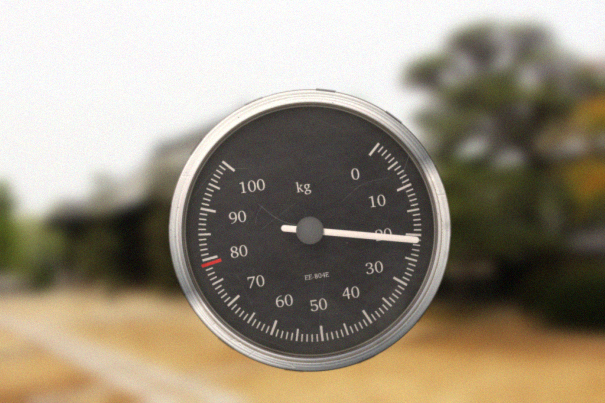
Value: 21 kg
